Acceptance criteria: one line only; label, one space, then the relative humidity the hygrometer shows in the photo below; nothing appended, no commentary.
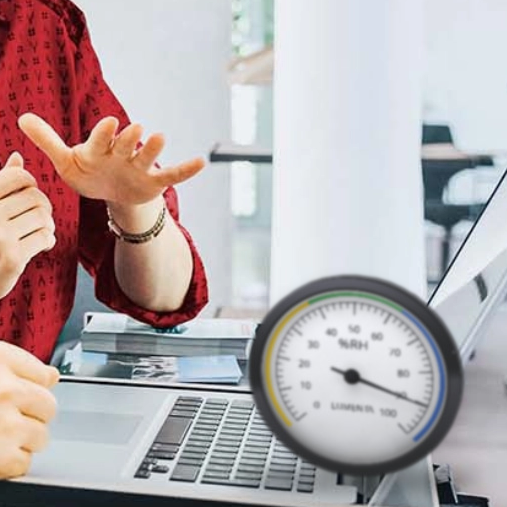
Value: 90 %
